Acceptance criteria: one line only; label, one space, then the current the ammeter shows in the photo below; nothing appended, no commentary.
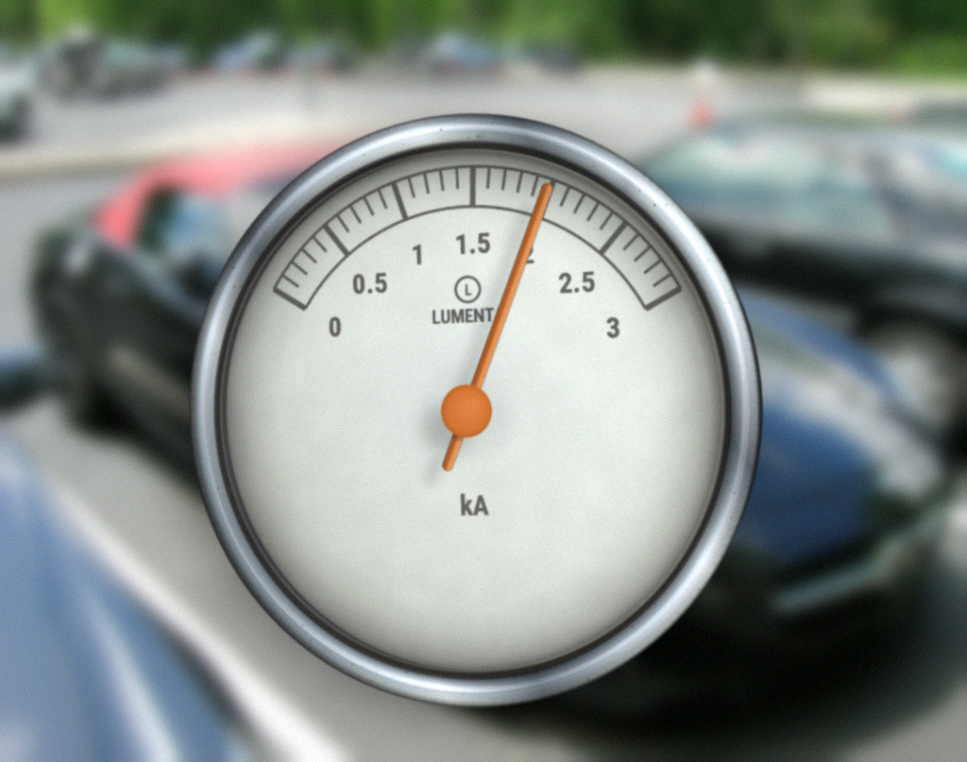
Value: 2 kA
